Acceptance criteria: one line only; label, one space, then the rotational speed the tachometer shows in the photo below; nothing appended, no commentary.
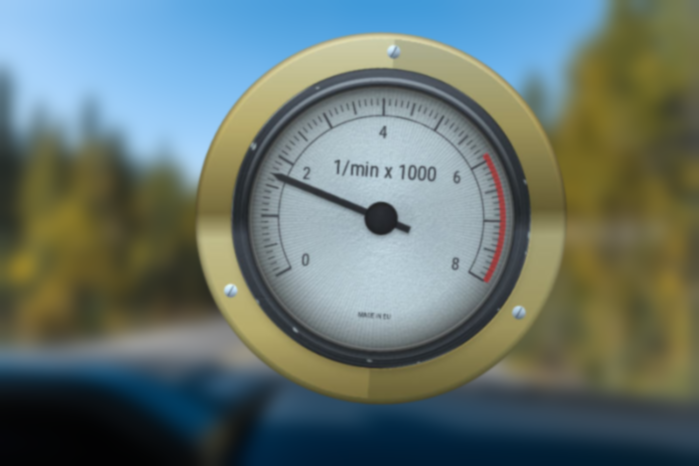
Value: 1700 rpm
